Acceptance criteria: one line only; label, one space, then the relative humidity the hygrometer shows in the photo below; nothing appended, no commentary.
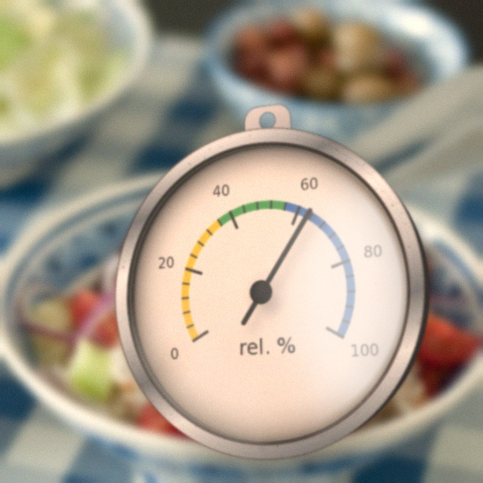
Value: 64 %
